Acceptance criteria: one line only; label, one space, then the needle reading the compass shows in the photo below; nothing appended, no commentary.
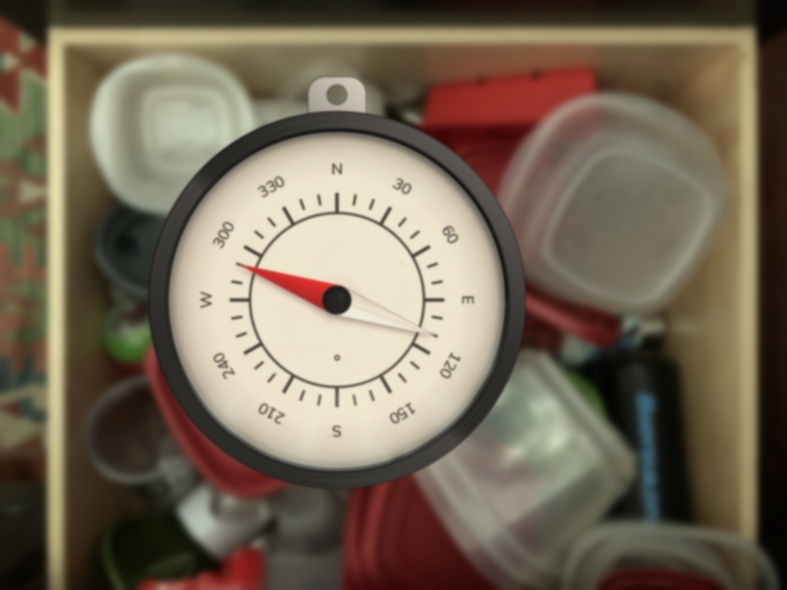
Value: 290 °
